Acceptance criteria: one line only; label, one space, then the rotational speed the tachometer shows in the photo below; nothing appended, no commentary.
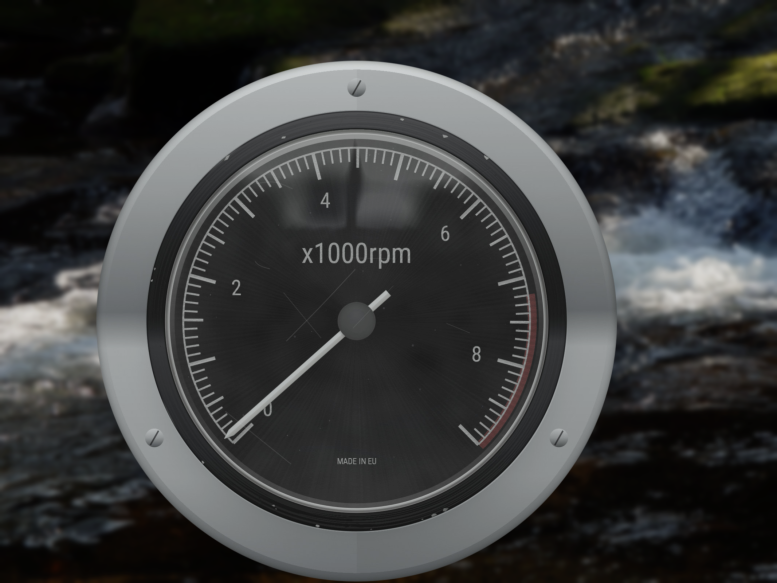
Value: 100 rpm
